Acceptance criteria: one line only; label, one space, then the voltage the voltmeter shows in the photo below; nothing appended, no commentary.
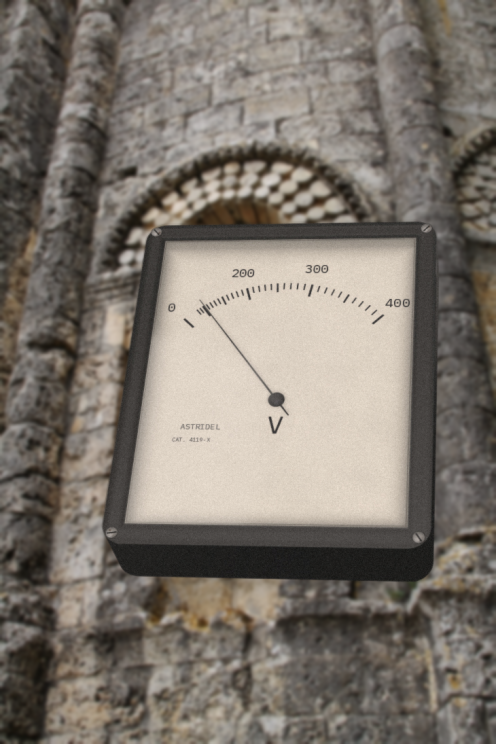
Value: 100 V
